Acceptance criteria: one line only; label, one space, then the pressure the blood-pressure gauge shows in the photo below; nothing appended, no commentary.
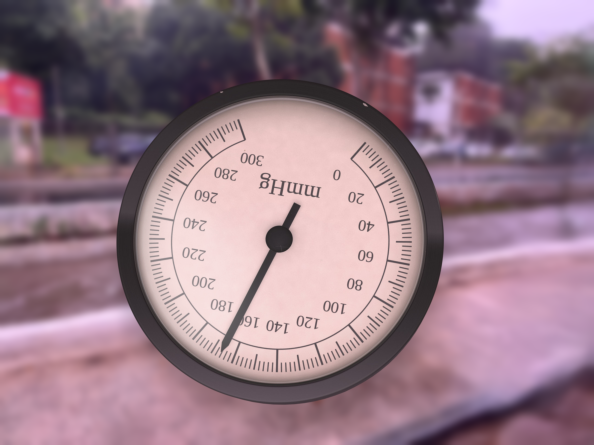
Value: 166 mmHg
